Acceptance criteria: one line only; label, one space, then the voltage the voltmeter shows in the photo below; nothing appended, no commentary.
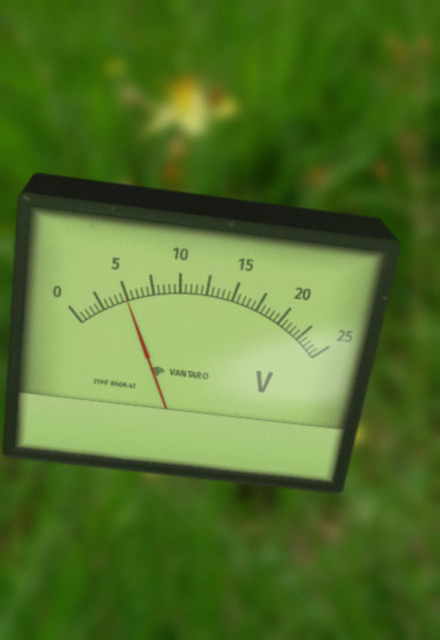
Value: 5 V
